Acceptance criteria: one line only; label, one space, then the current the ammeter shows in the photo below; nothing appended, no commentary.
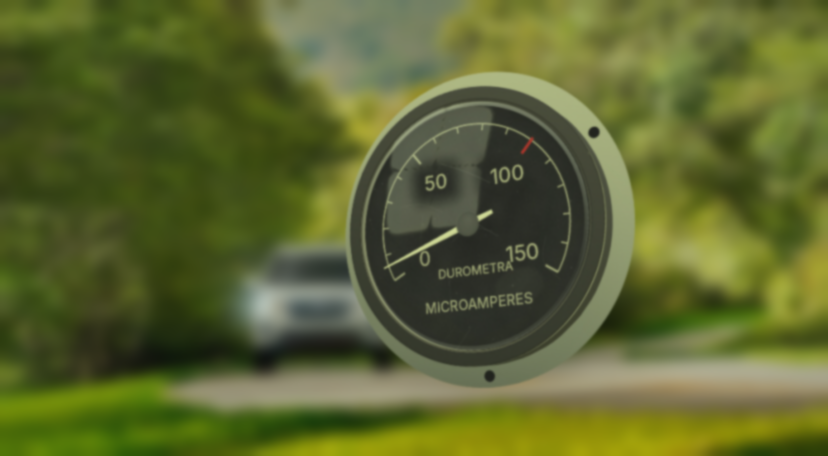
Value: 5 µA
